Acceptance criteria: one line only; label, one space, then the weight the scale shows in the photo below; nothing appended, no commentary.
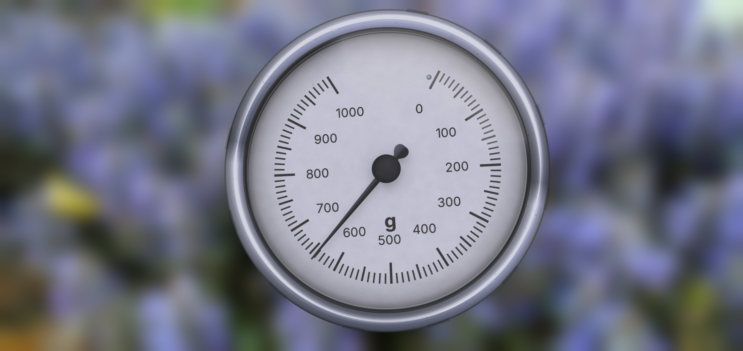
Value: 640 g
